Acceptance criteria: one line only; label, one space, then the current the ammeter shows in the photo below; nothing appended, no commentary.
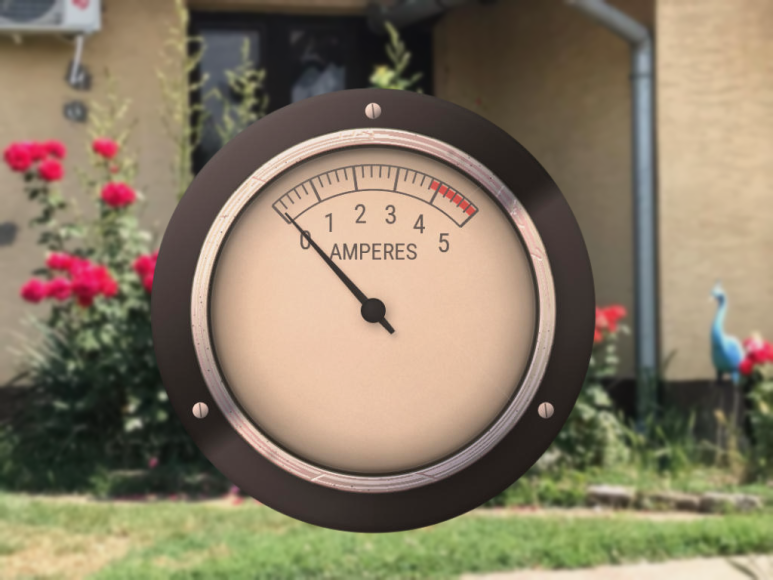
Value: 0.1 A
